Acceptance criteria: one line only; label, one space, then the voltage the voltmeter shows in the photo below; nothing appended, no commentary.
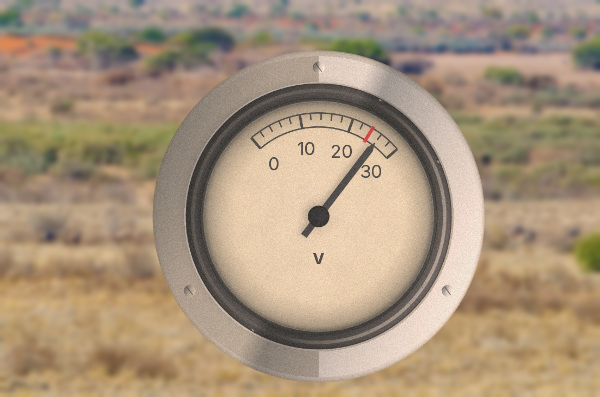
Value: 26 V
